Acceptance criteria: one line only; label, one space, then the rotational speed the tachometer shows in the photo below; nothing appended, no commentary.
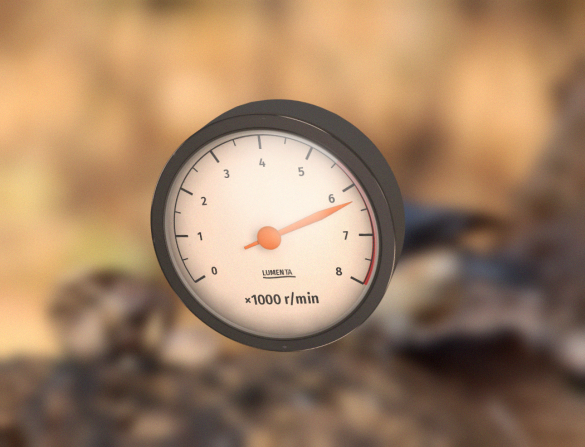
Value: 6250 rpm
